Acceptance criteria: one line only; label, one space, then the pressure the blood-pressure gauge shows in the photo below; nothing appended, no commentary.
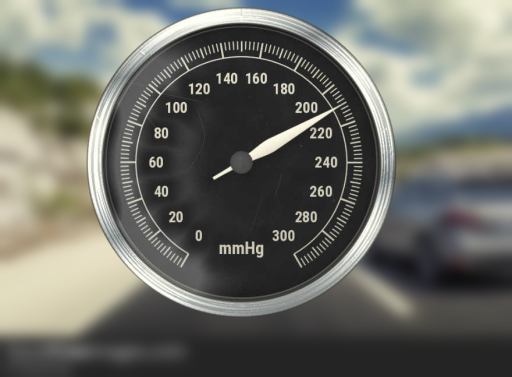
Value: 210 mmHg
